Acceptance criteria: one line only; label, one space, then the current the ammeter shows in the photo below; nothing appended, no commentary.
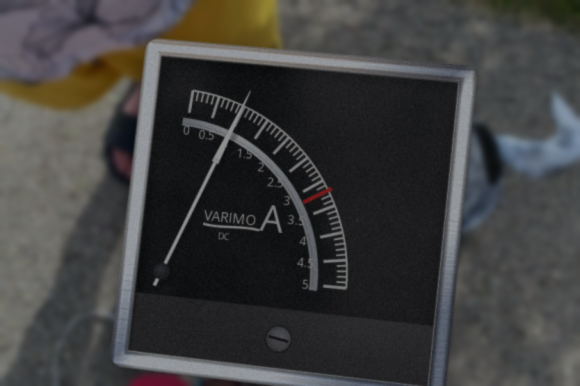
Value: 1 A
